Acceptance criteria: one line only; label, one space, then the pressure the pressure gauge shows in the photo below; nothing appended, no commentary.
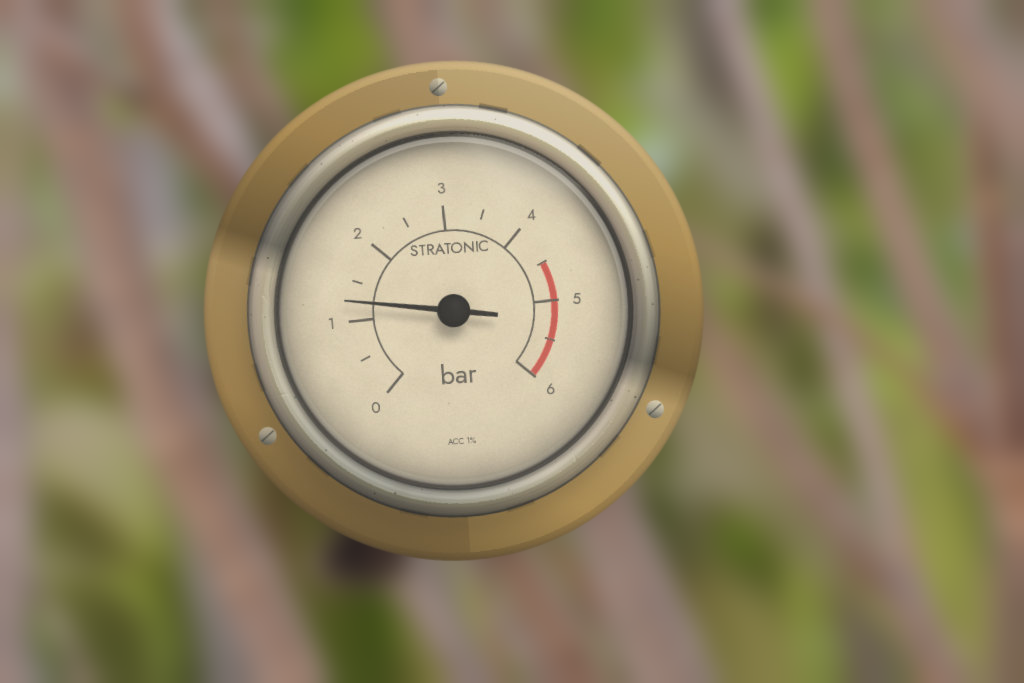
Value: 1.25 bar
